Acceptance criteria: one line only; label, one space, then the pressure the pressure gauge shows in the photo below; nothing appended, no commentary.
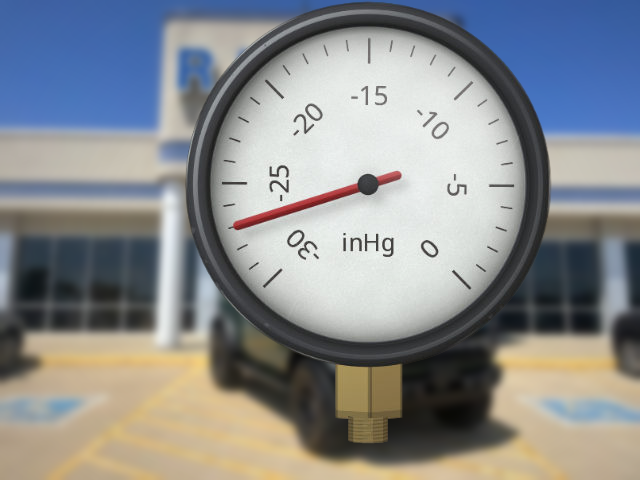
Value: -27 inHg
